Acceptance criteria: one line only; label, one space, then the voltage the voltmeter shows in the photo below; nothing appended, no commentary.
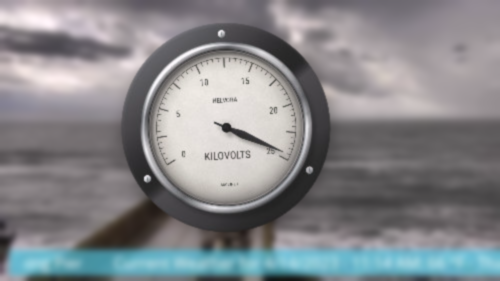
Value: 24.5 kV
